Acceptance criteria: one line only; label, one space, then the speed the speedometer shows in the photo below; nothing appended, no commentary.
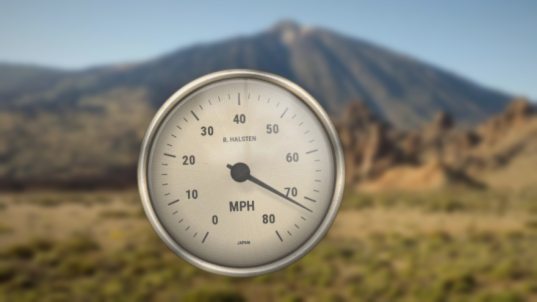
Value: 72 mph
